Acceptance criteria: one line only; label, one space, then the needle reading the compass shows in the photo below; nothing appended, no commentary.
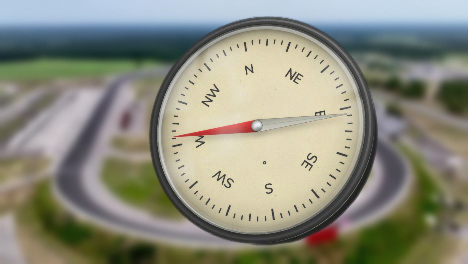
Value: 275 °
